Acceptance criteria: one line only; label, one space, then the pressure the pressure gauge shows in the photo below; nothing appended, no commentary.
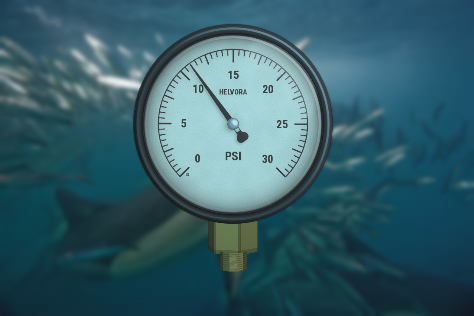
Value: 11 psi
